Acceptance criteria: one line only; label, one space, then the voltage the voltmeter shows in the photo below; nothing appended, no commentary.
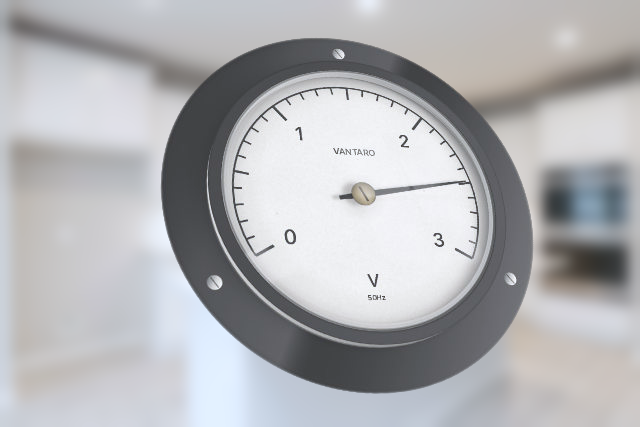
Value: 2.5 V
